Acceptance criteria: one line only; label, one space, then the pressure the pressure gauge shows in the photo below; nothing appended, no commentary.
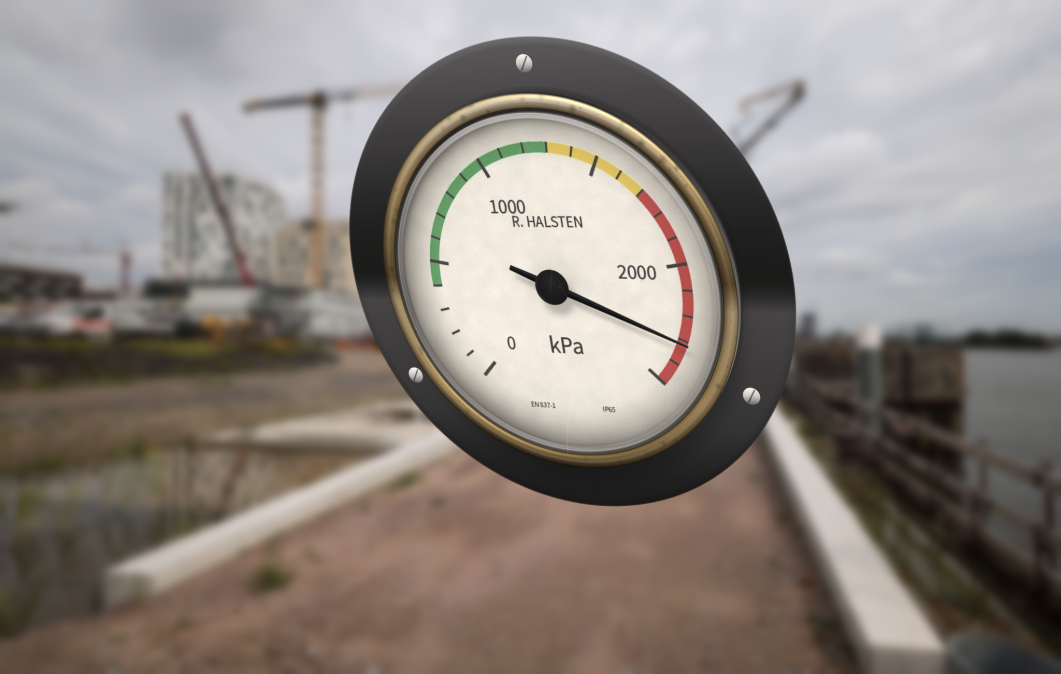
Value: 2300 kPa
